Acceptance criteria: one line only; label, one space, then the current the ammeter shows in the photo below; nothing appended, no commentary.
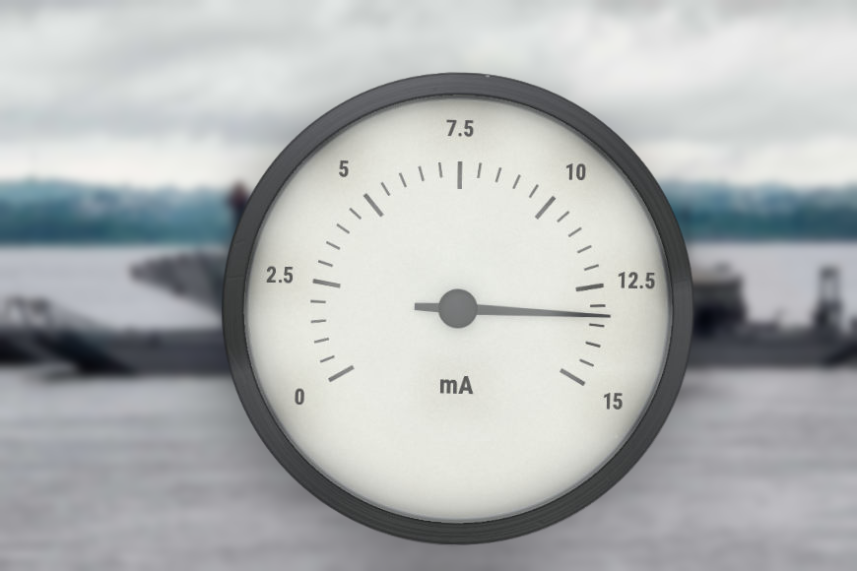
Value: 13.25 mA
